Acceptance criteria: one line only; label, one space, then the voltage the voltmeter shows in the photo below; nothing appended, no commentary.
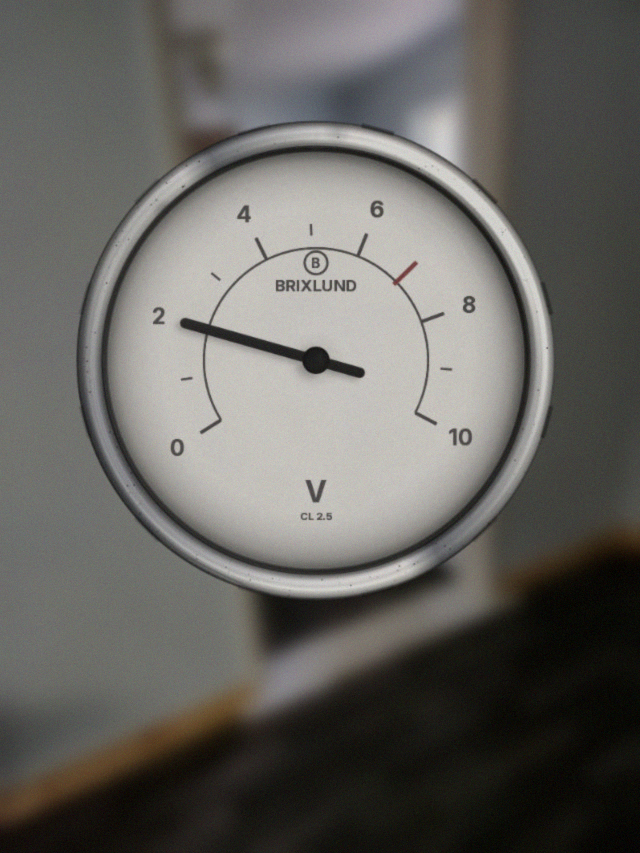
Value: 2 V
